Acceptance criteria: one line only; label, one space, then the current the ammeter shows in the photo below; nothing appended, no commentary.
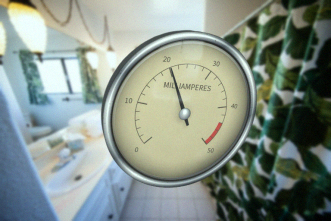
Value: 20 mA
